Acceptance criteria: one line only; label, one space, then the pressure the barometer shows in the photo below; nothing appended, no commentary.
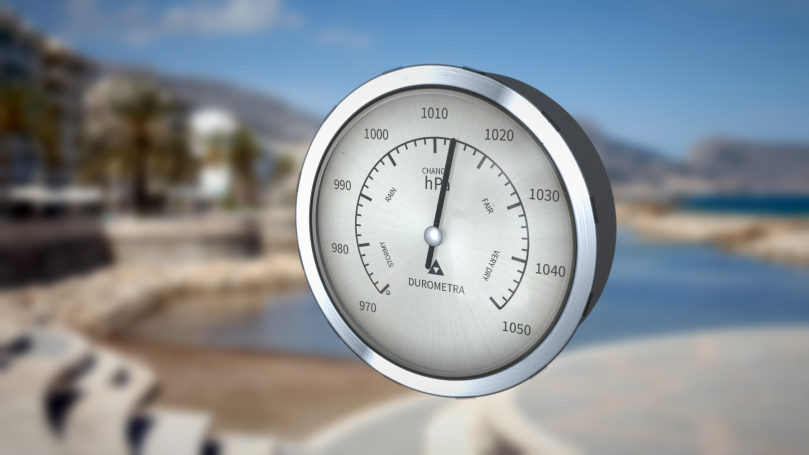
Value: 1014 hPa
